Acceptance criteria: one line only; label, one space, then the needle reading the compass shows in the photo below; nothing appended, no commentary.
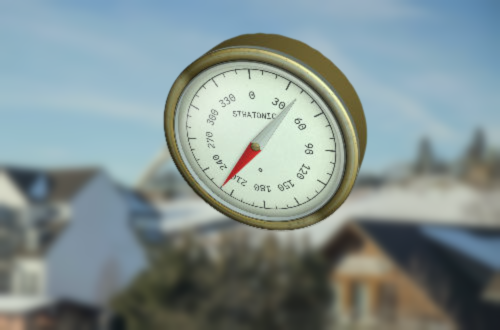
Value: 220 °
